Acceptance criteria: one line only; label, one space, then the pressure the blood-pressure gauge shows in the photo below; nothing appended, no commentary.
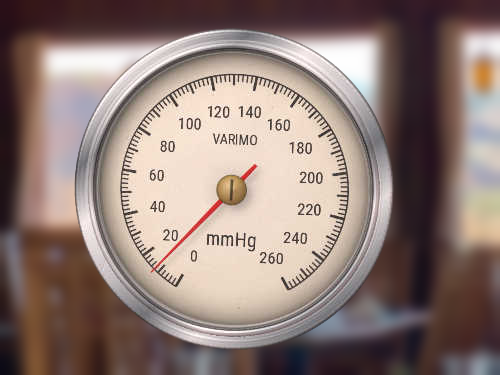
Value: 12 mmHg
